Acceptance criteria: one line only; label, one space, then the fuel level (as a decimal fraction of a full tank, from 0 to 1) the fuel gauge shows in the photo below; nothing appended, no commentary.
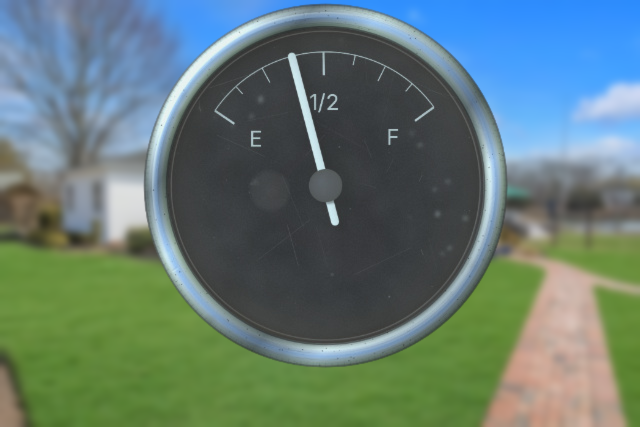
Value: 0.375
